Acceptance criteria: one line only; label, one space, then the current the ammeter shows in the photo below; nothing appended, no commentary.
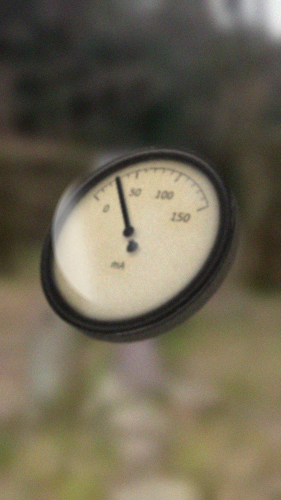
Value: 30 mA
